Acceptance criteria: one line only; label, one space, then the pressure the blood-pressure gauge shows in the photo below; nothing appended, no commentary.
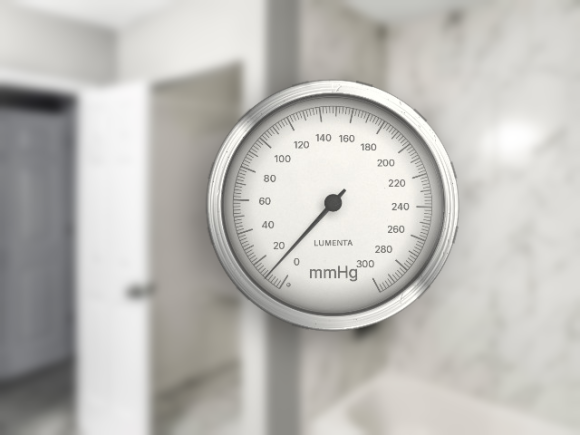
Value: 10 mmHg
